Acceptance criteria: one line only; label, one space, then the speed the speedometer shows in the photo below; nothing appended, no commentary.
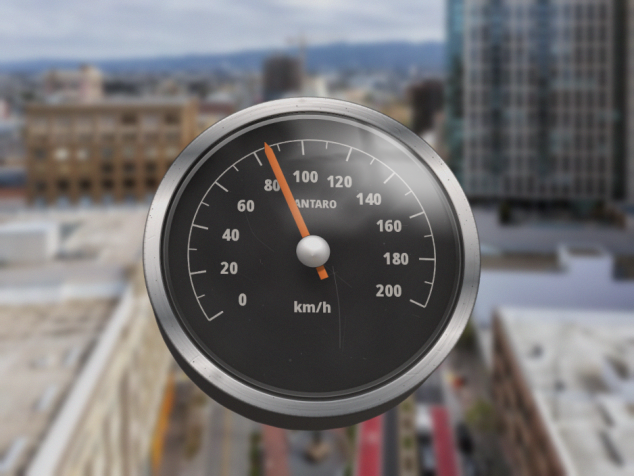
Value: 85 km/h
